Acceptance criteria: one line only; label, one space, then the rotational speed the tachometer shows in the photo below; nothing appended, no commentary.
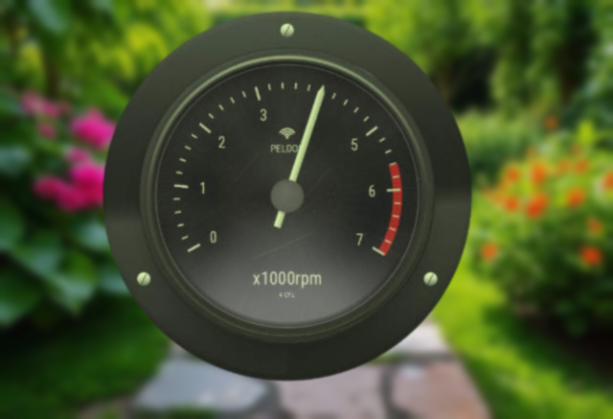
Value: 4000 rpm
